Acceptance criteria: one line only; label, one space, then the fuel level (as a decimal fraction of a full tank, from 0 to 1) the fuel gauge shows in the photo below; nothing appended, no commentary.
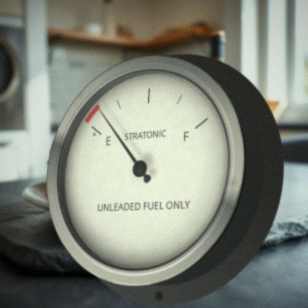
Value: 0.125
